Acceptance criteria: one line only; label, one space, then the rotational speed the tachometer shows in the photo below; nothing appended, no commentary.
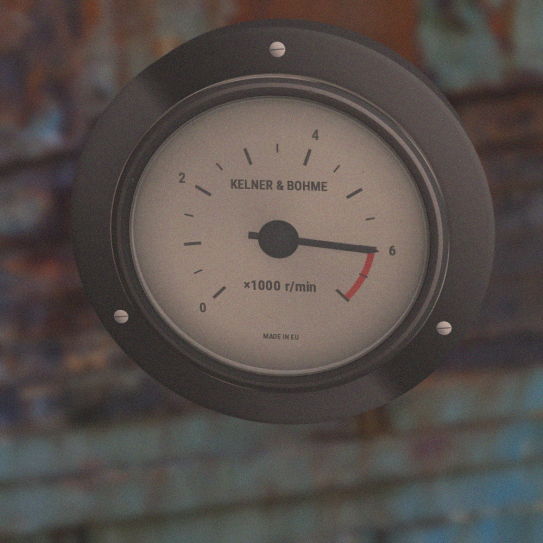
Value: 6000 rpm
